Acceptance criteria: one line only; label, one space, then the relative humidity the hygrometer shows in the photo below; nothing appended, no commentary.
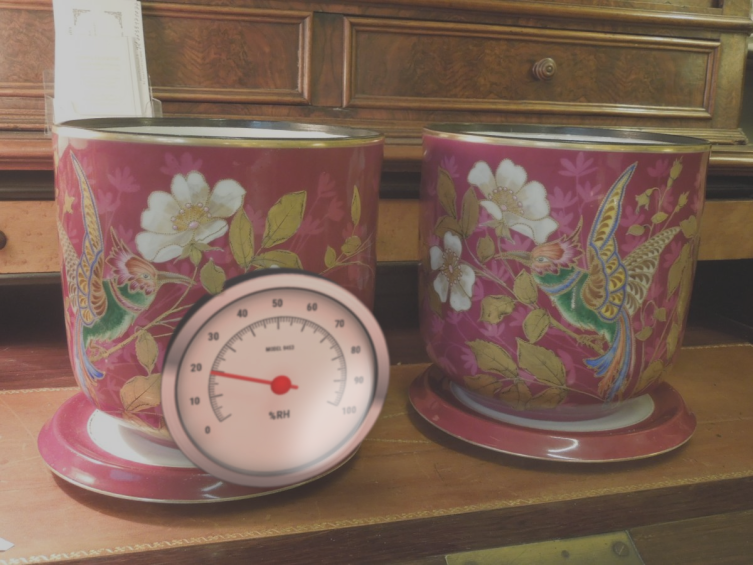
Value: 20 %
